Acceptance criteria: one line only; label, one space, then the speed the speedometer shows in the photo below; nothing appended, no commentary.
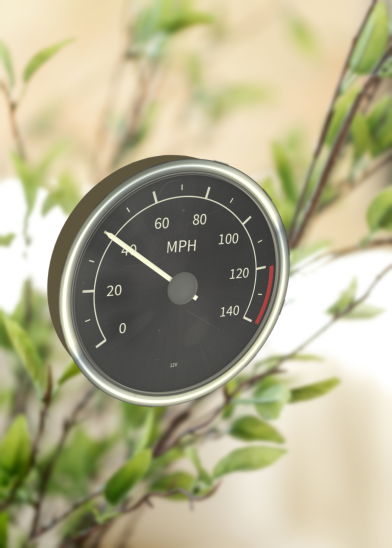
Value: 40 mph
